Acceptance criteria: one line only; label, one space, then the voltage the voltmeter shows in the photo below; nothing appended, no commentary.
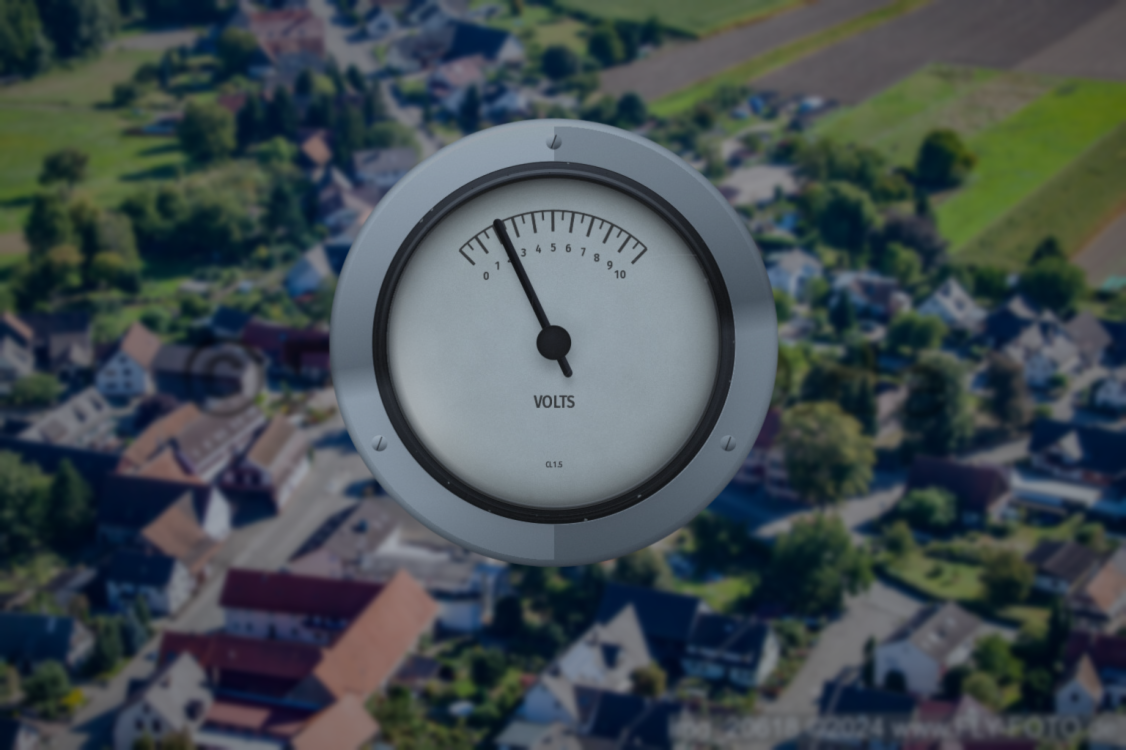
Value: 2.25 V
